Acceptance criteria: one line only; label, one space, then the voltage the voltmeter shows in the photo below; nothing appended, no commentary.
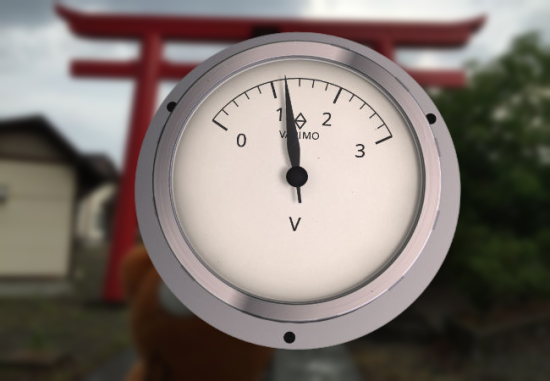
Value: 1.2 V
